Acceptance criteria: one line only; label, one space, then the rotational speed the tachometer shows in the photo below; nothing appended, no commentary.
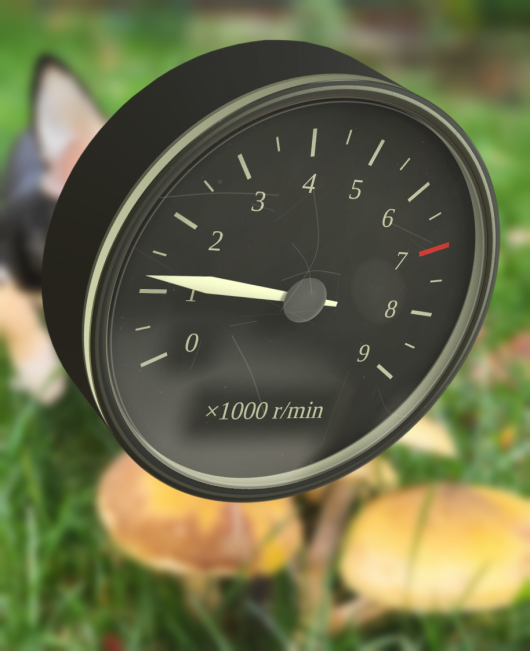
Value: 1250 rpm
